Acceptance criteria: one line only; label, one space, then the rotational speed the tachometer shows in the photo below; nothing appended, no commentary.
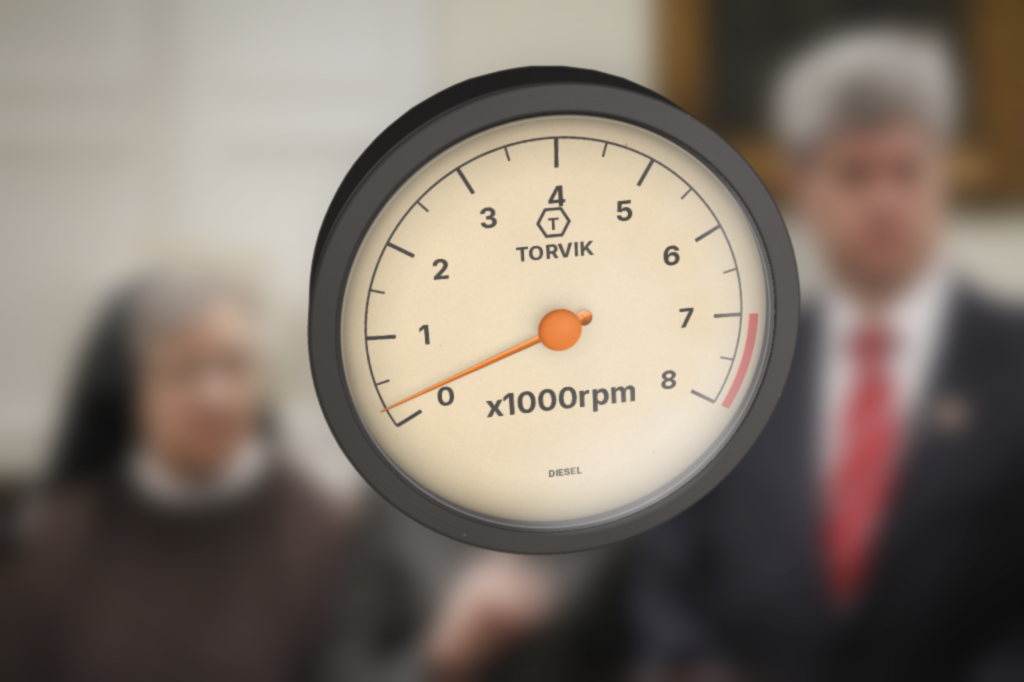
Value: 250 rpm
